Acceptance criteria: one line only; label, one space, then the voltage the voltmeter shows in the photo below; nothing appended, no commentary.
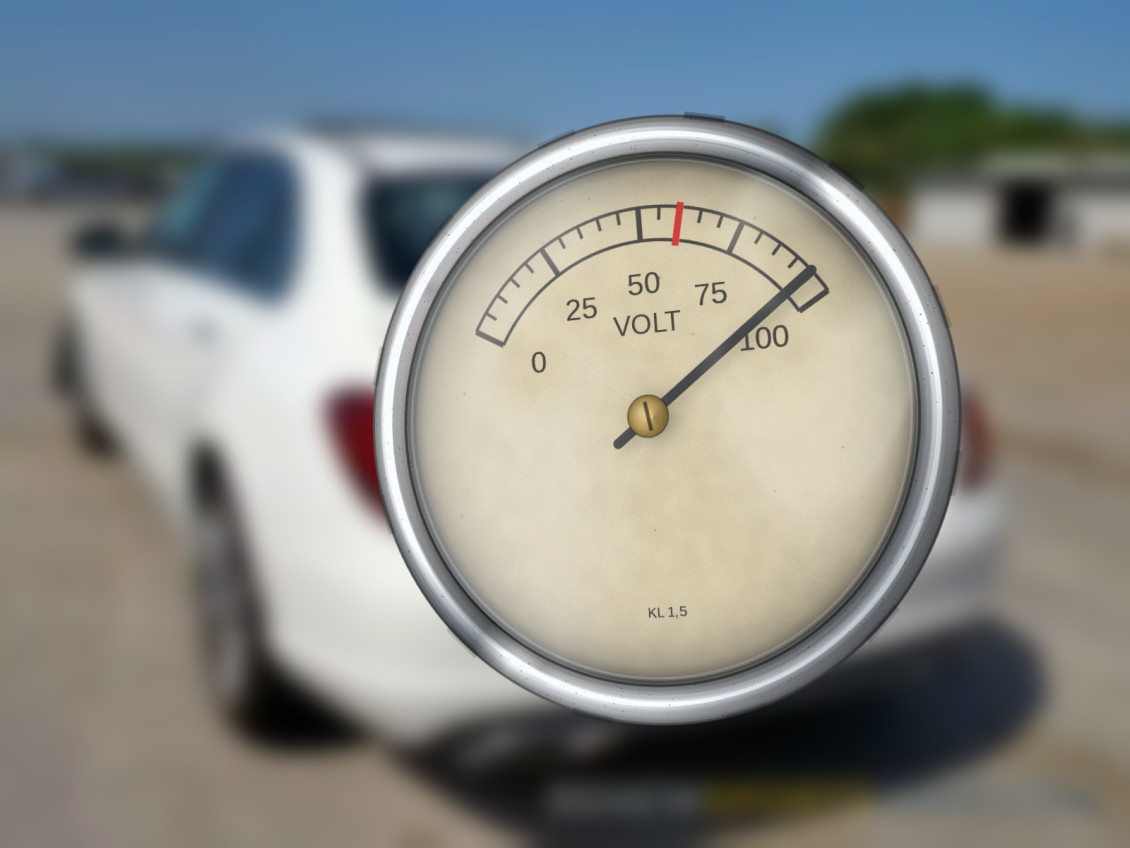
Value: 95 V
